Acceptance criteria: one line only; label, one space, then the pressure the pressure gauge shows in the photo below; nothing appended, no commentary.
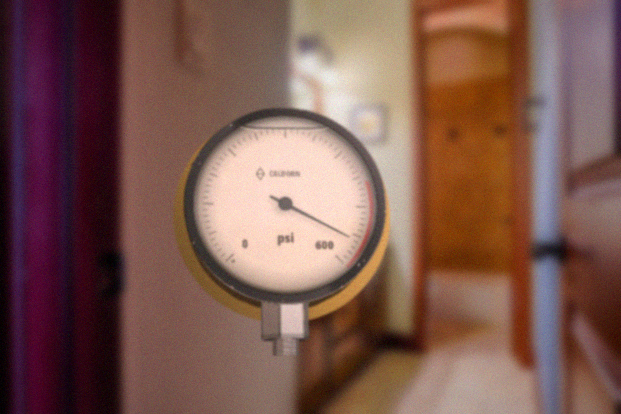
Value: 560 psi
